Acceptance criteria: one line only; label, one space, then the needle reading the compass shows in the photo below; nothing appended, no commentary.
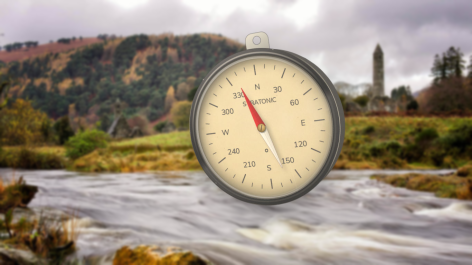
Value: 340 °
